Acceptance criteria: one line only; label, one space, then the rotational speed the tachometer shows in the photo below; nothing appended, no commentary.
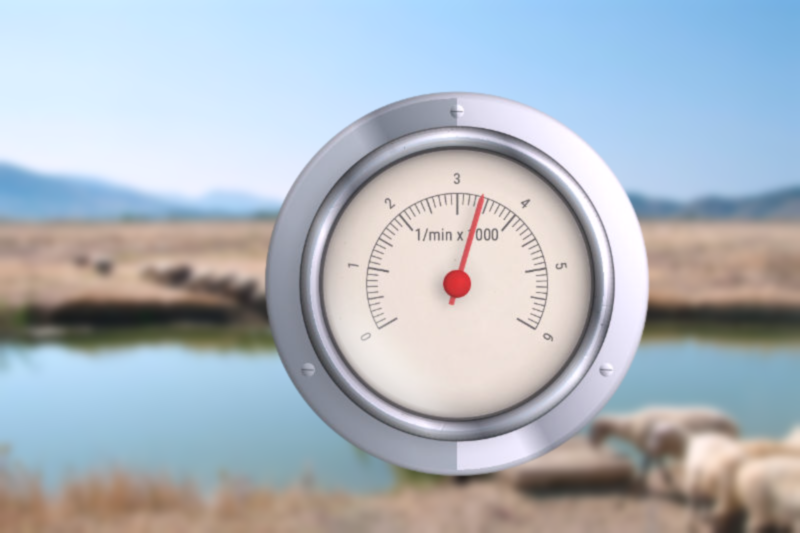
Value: 3400 rpm
